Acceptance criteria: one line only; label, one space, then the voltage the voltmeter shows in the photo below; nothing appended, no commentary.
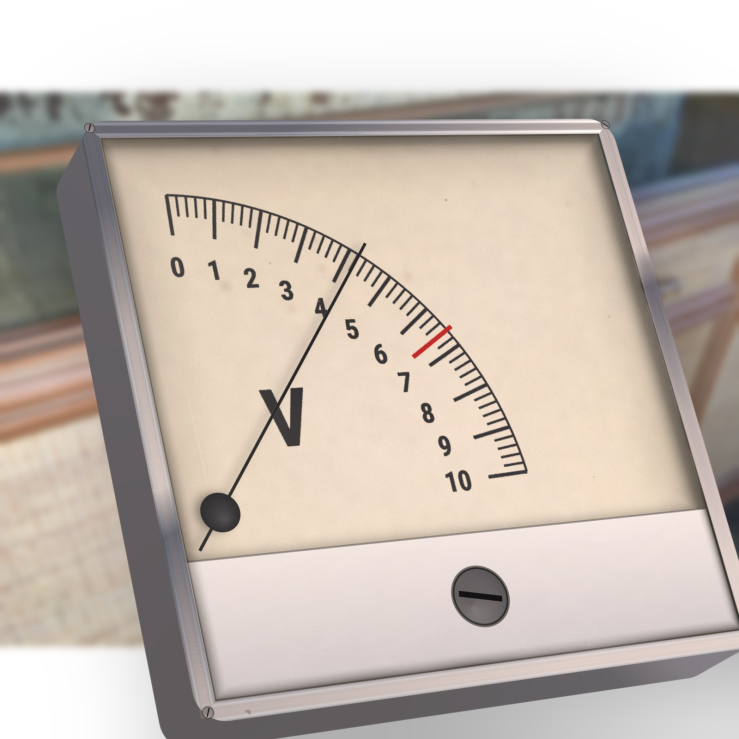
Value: 4.2 V
